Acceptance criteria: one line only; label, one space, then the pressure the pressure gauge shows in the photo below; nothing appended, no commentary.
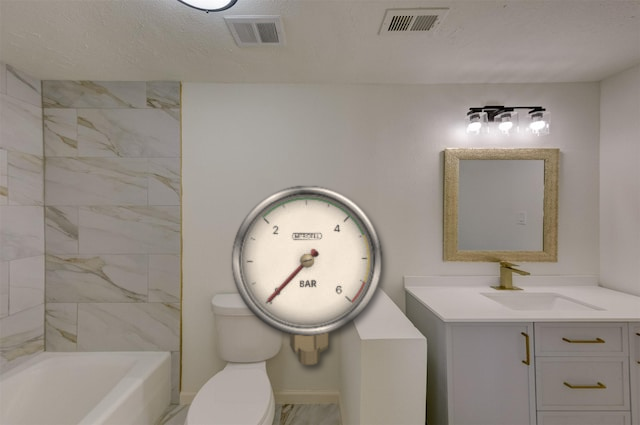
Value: 0 bar
